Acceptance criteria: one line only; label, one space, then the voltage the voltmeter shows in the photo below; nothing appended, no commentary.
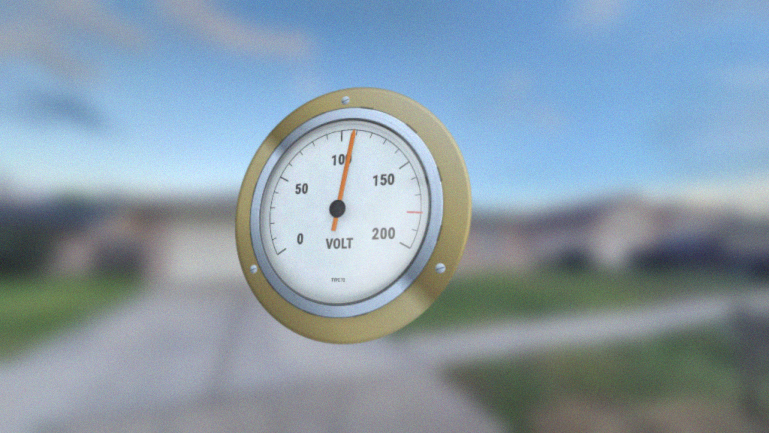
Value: 110 V
